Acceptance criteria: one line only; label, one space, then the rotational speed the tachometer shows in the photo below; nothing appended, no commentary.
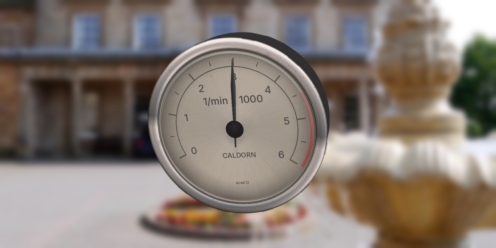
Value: 3000 rpm
